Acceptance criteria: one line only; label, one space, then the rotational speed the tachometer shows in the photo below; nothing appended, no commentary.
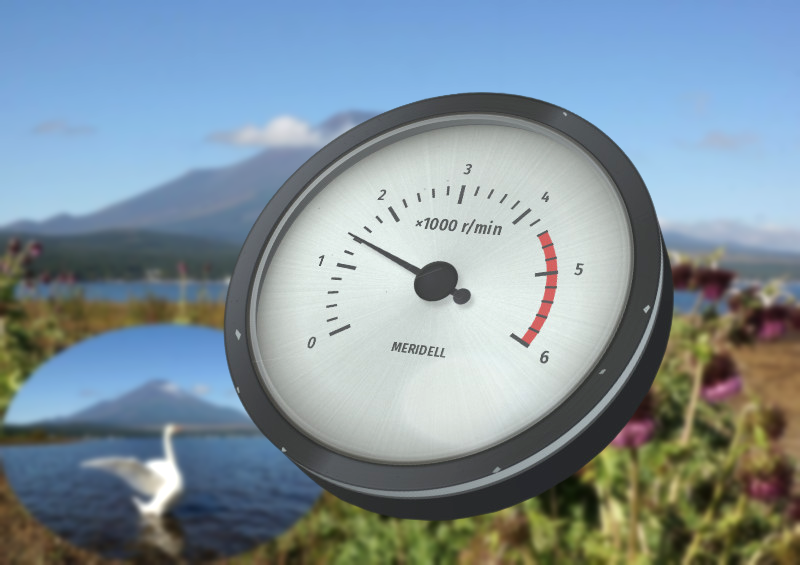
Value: 1400 rpm
